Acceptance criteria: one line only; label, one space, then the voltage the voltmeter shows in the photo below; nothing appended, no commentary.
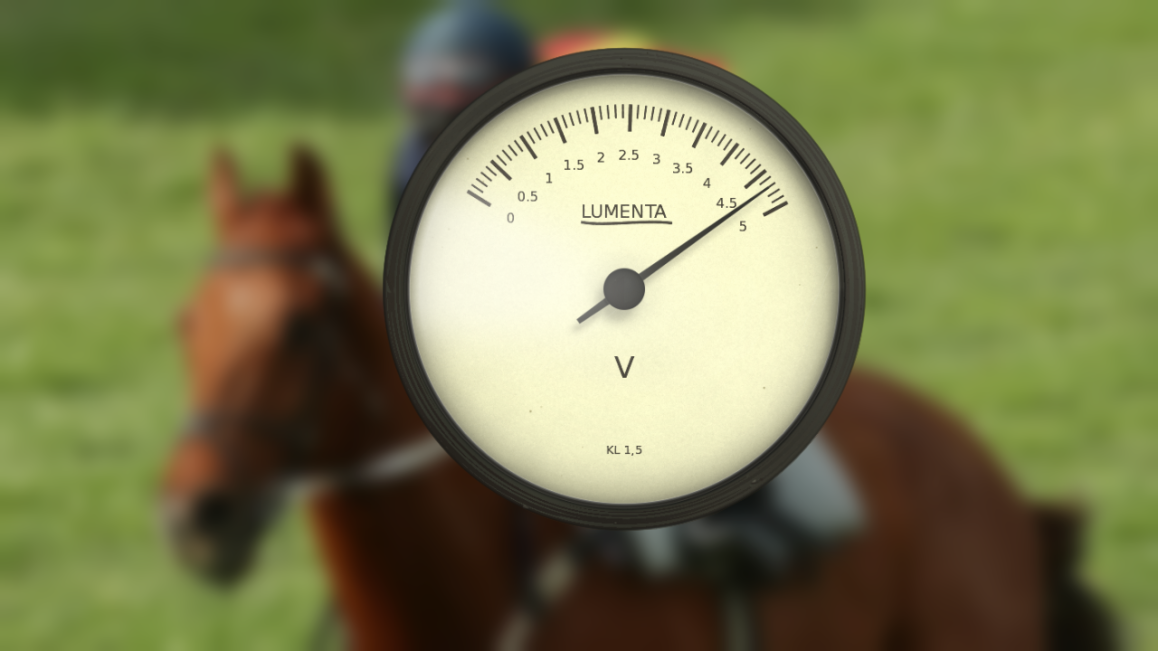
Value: 4.7 V
